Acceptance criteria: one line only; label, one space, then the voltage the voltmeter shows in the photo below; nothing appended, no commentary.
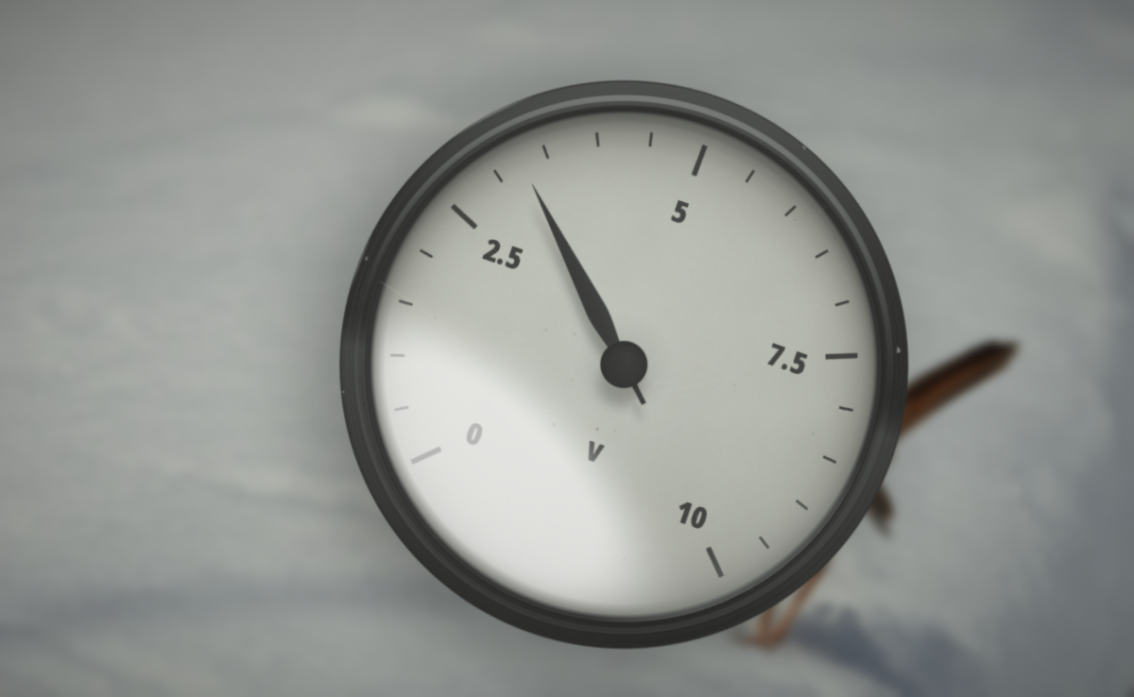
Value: 3.25 V
